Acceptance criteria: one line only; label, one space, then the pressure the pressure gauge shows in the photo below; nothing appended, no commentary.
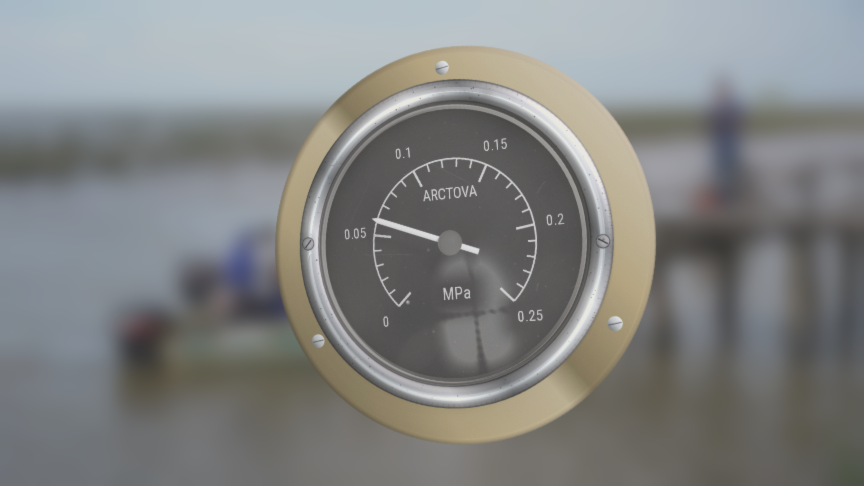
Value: 0.06 MPa
